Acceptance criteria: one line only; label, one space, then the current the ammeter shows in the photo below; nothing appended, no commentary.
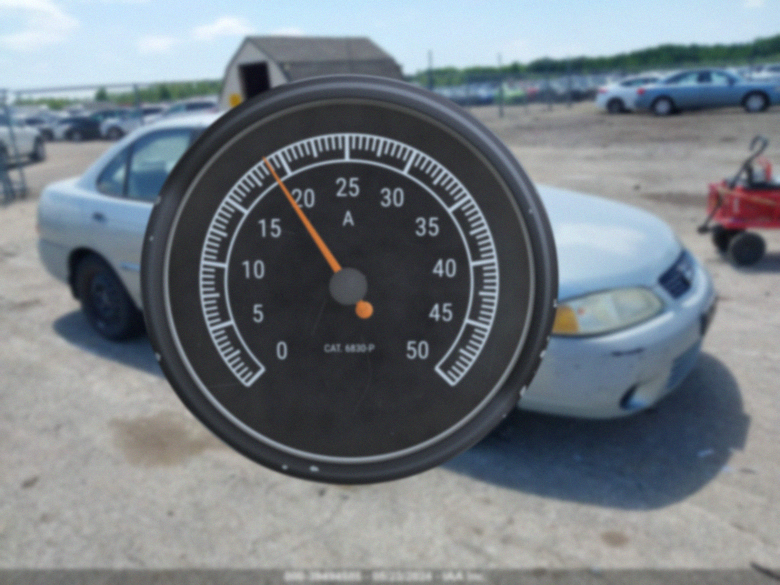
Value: 19 A
